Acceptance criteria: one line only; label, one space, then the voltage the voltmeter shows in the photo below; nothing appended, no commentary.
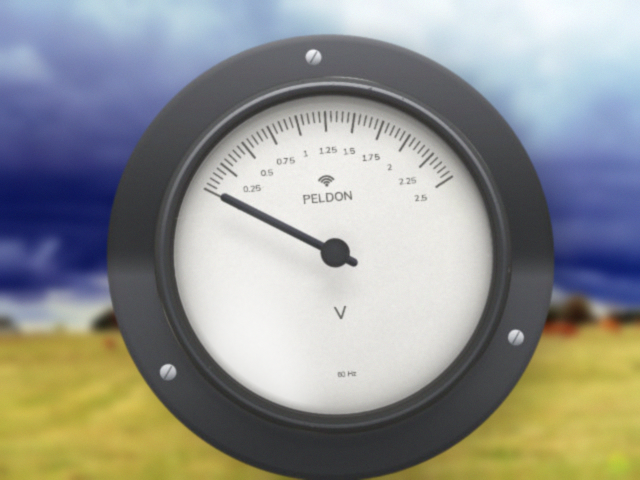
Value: 0 V
